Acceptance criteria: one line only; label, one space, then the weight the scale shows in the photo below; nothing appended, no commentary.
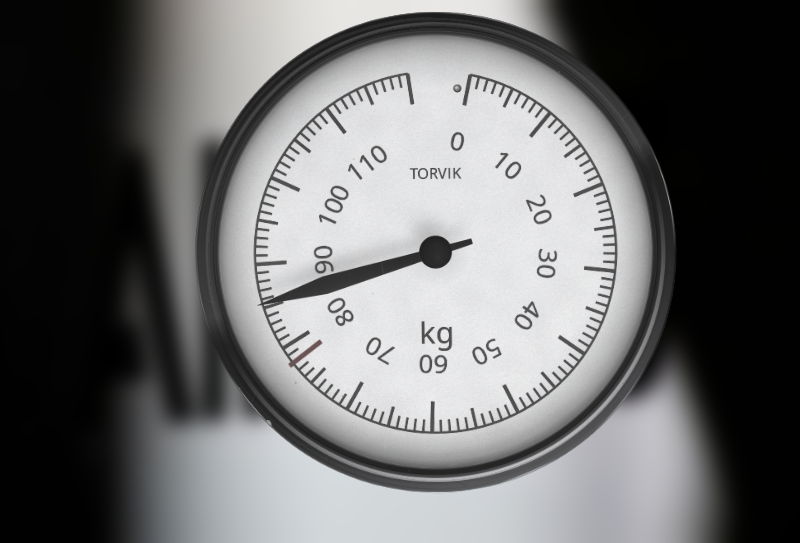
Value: 85.5 kg
